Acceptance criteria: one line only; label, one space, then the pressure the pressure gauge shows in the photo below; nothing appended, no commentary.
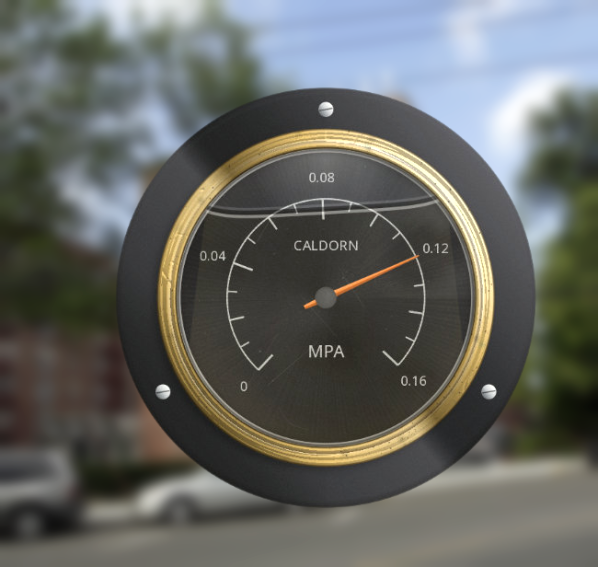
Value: 0.12 MPa
